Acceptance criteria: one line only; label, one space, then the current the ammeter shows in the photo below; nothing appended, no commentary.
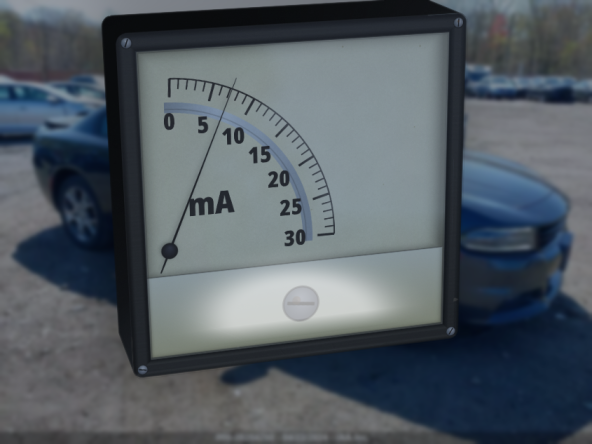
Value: 7 mA
